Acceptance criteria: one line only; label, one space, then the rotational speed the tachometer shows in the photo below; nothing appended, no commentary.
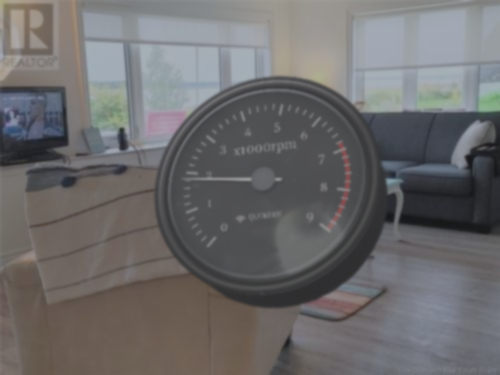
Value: 1800 rpm
